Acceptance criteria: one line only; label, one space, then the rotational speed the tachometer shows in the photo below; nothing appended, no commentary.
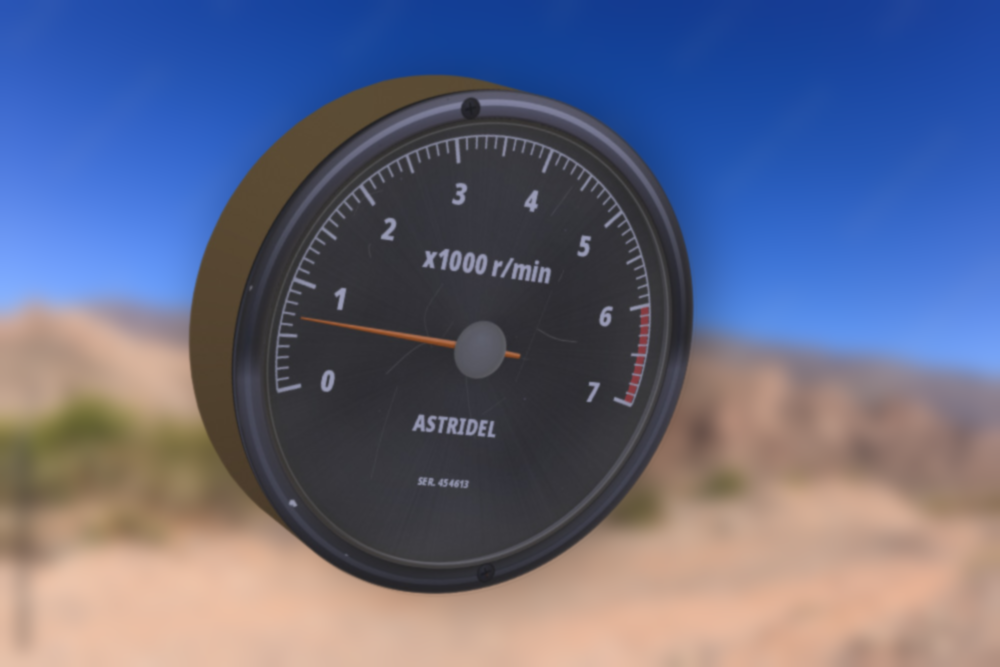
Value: 700 rpm
